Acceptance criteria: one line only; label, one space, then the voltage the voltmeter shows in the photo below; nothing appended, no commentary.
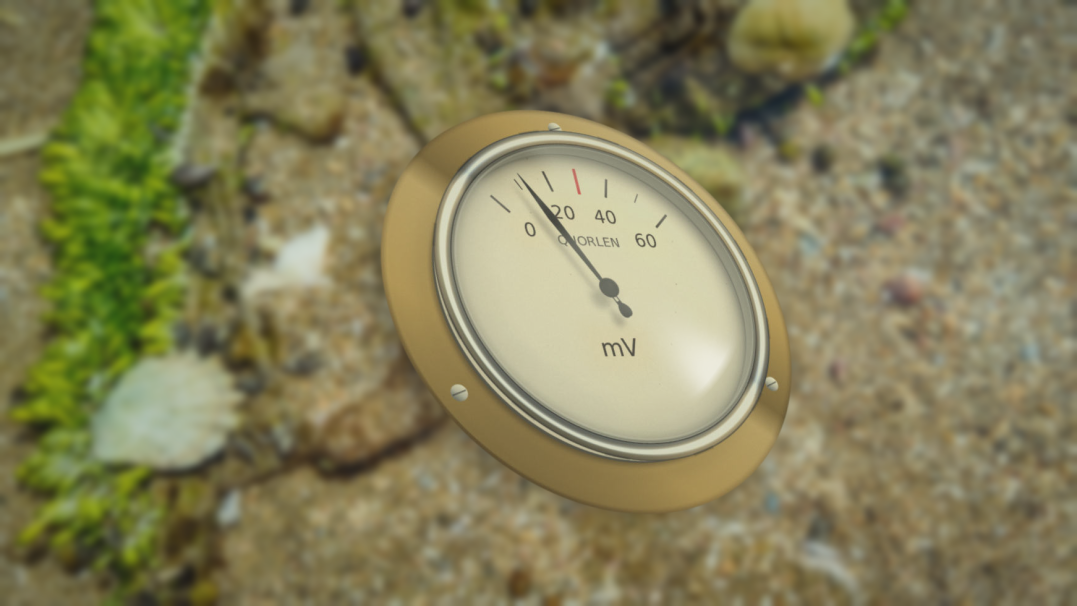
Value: 10 mV
